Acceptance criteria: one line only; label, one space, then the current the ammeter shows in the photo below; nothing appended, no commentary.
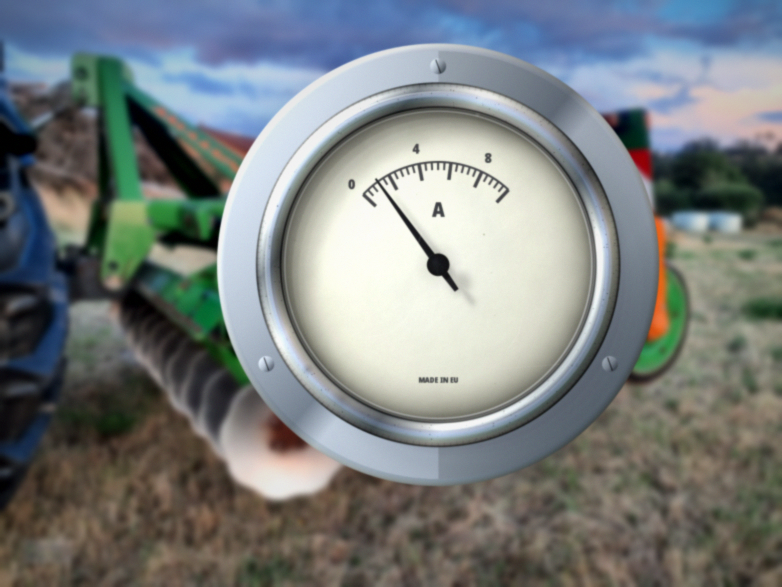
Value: 1.2 A
